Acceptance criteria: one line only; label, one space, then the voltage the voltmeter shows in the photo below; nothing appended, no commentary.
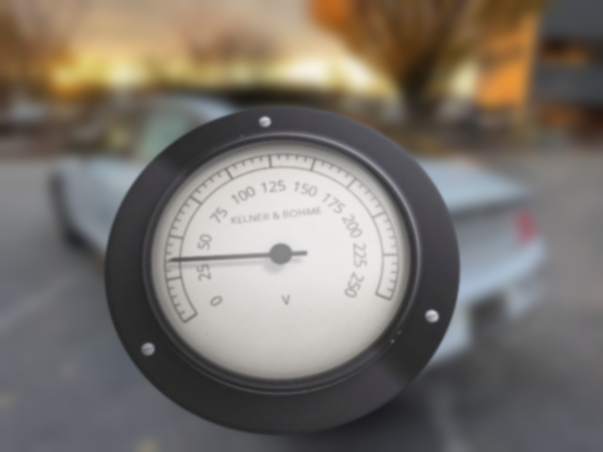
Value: 35 V
